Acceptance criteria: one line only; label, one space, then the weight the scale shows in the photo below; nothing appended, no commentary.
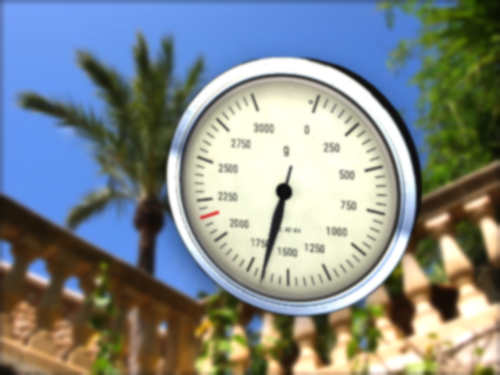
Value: 1650 g
